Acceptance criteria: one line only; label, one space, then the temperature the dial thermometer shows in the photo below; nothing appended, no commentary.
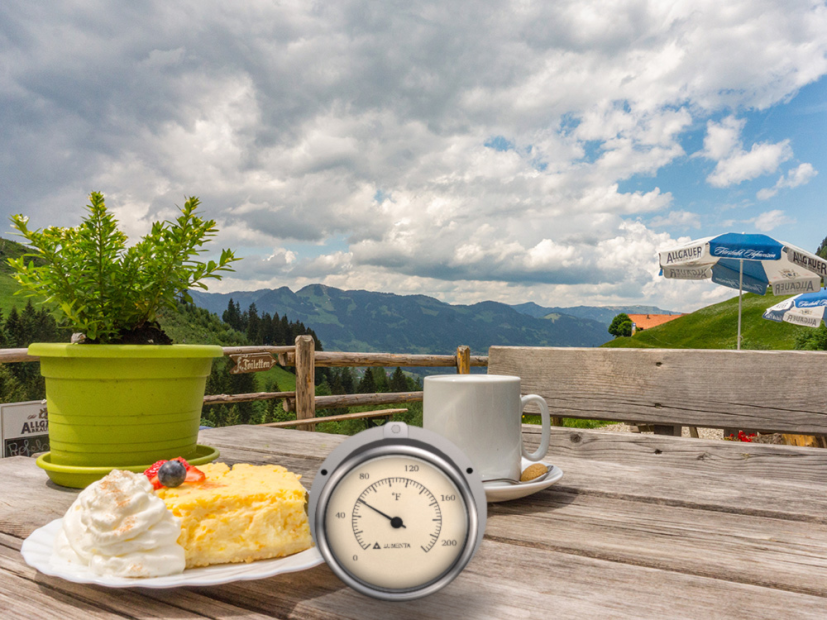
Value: 60 °F
